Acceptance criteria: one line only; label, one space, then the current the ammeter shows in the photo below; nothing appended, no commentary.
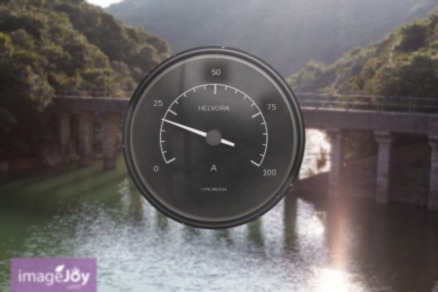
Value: 20 A
